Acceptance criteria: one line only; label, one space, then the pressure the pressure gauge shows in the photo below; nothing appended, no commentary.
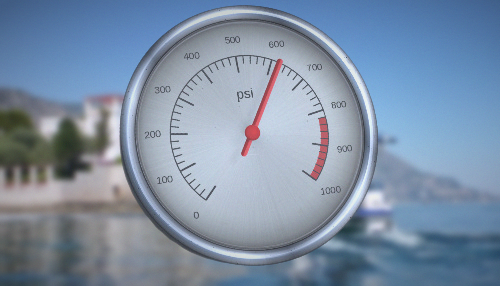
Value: 620 psi
